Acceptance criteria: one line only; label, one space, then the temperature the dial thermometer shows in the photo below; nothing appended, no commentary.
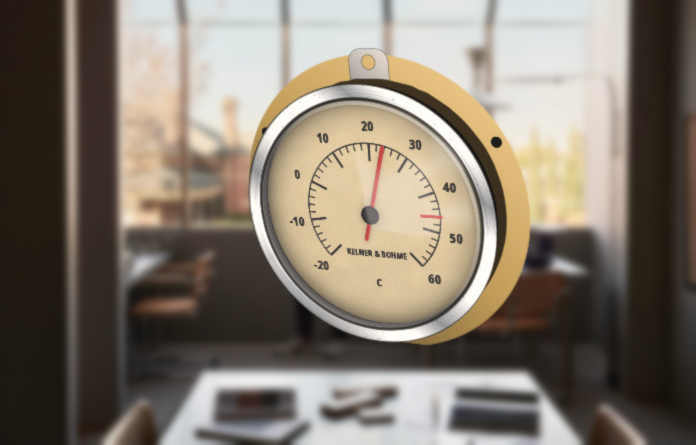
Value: 24 °C
